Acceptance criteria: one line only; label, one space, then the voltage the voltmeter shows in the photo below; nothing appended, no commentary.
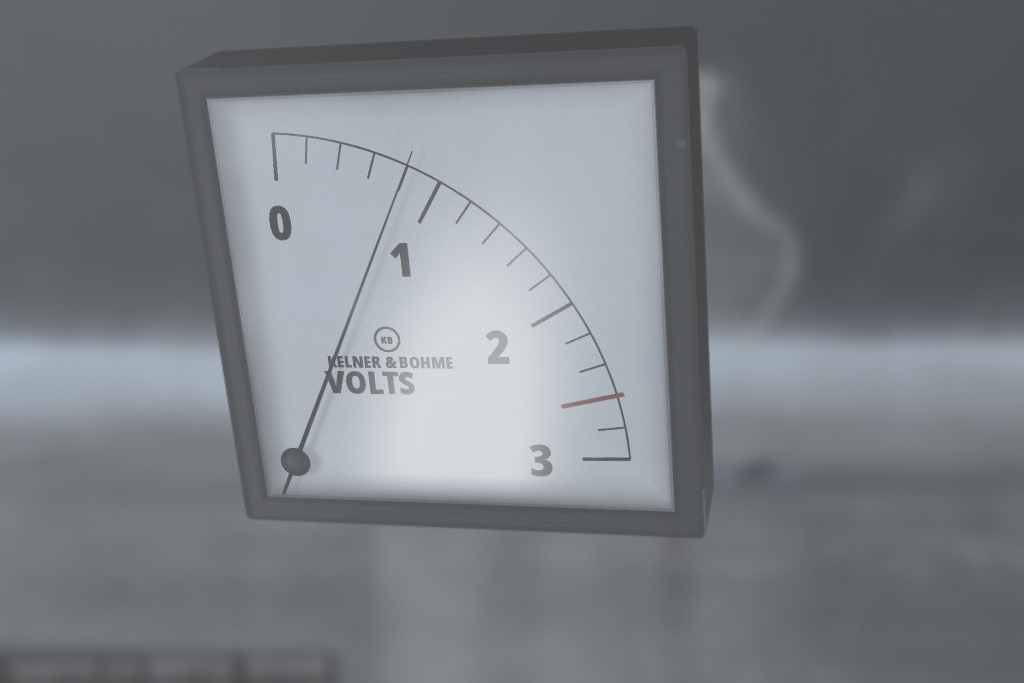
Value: 0.8 V
